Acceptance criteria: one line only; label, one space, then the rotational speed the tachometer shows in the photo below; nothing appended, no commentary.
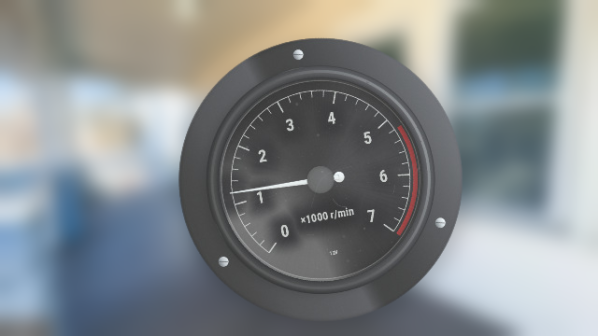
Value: 1200 rpm
